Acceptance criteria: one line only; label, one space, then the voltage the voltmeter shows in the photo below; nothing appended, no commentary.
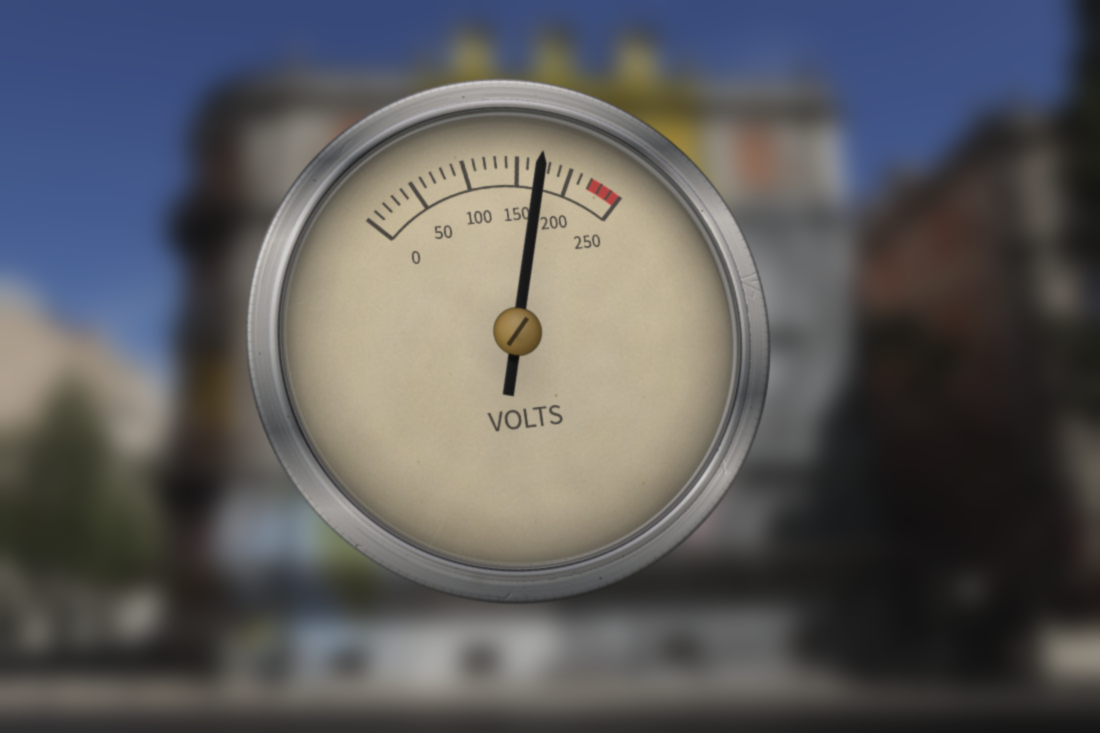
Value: 170 V
